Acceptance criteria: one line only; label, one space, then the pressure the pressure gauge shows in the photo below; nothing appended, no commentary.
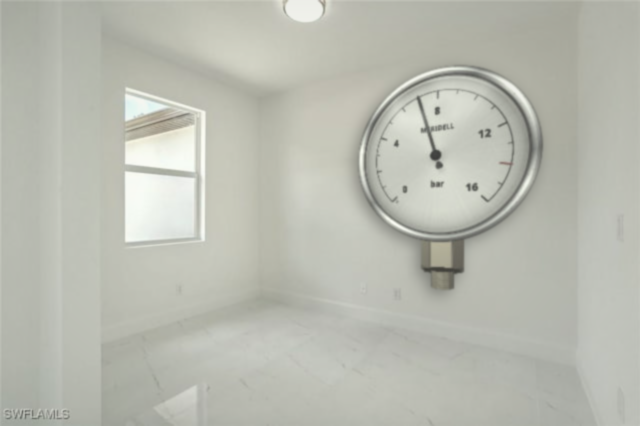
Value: 7 bar
